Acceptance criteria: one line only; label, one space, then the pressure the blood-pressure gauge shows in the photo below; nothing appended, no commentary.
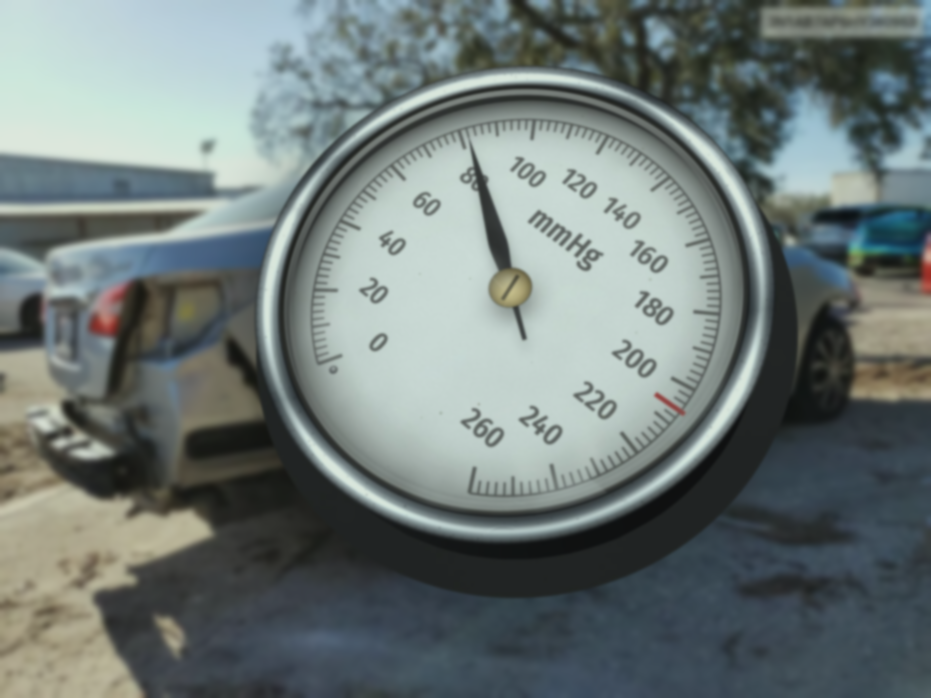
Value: 82 mmHg
